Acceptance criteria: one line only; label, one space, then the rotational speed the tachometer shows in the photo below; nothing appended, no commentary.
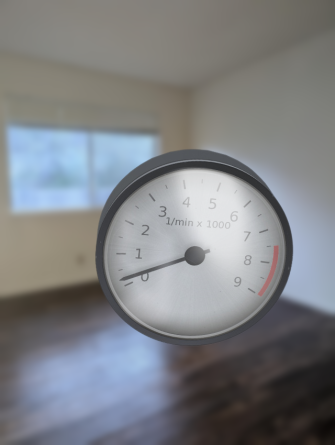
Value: 250 rpm
